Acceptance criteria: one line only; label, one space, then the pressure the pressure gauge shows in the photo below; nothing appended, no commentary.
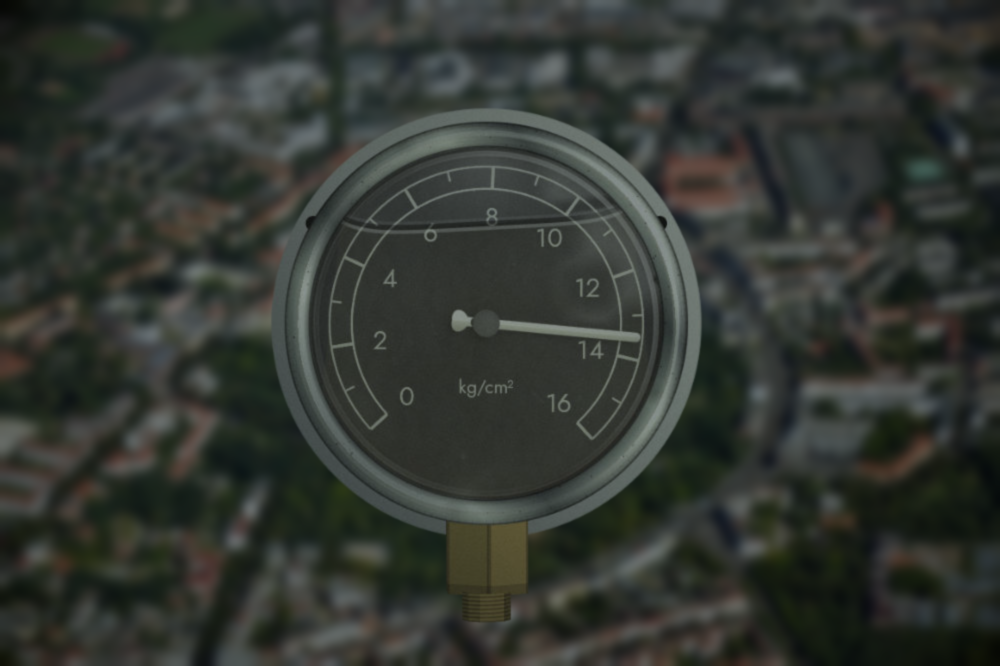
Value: 13.5 kg/cm²
